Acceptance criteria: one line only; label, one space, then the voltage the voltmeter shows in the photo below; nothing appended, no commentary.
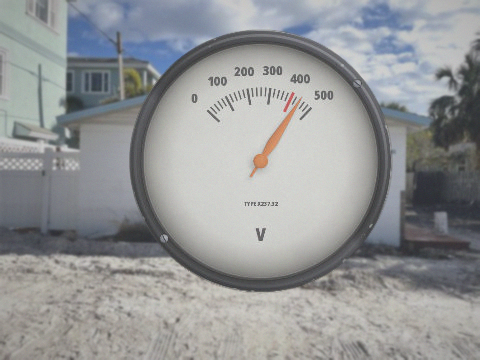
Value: 440 V
